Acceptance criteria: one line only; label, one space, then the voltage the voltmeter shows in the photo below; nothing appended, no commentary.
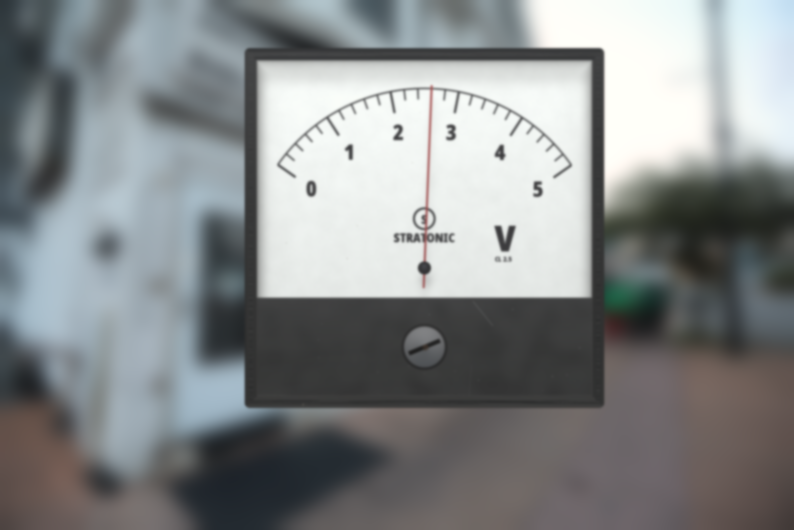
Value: 2.6 V
